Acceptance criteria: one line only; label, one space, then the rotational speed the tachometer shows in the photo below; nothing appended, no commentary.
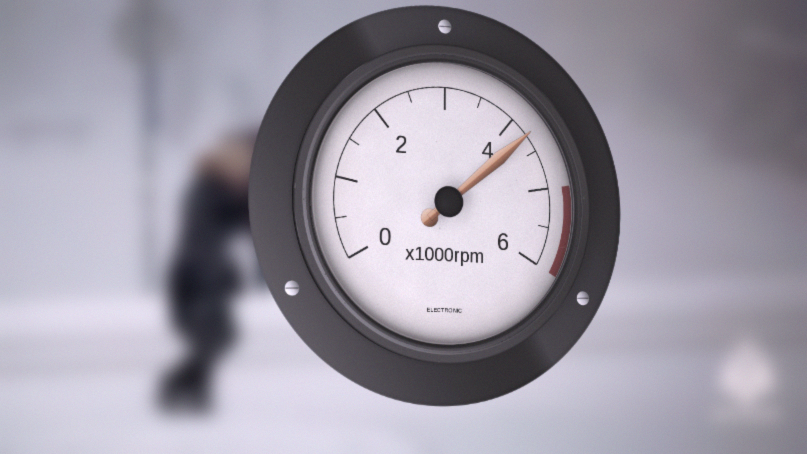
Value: 4250 rpm
